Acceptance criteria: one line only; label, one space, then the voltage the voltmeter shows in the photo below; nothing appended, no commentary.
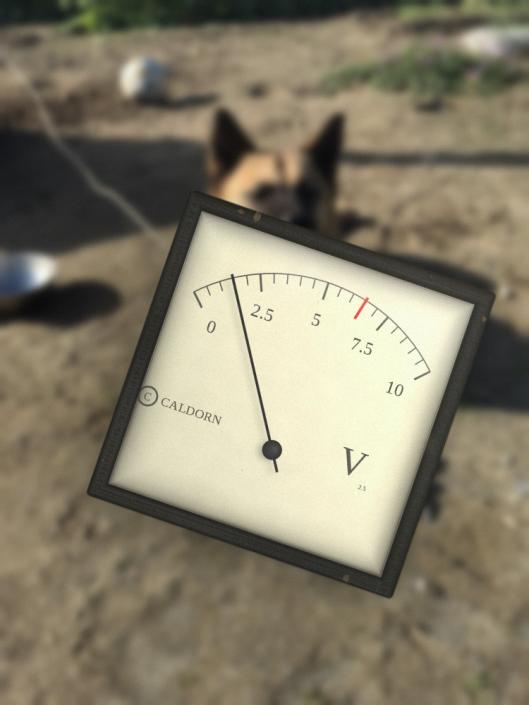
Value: 1.5 V
